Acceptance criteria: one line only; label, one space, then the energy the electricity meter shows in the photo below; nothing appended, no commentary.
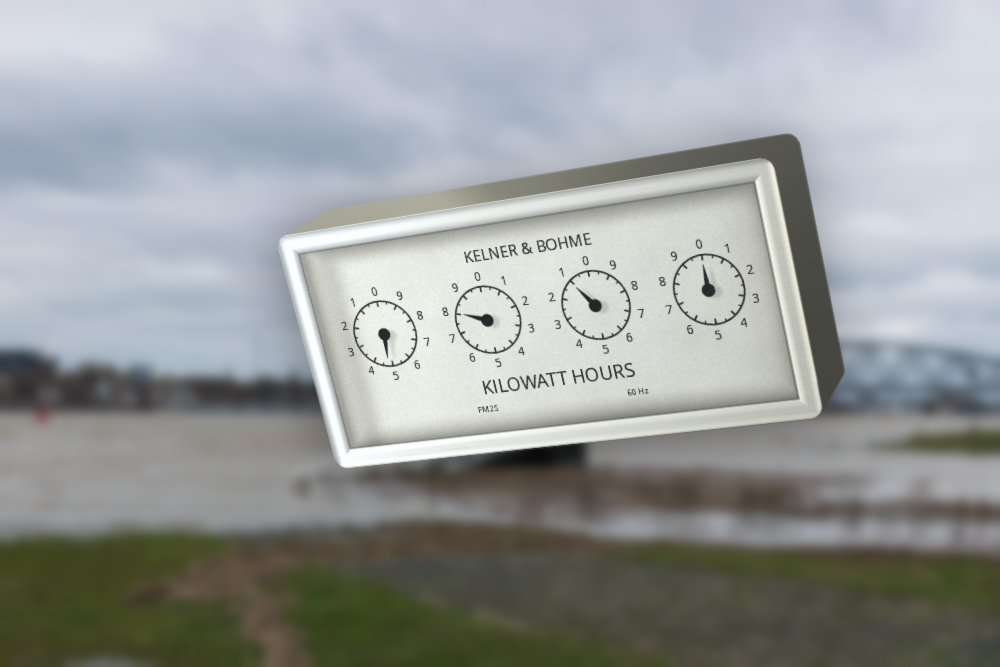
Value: 4810 kWh
